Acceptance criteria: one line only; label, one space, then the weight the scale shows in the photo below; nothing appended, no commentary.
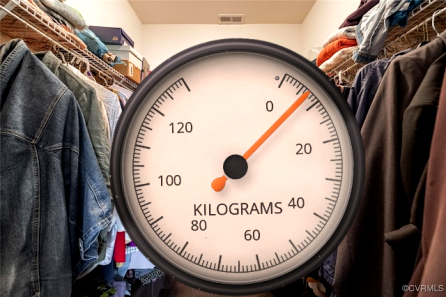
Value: 7 kg
